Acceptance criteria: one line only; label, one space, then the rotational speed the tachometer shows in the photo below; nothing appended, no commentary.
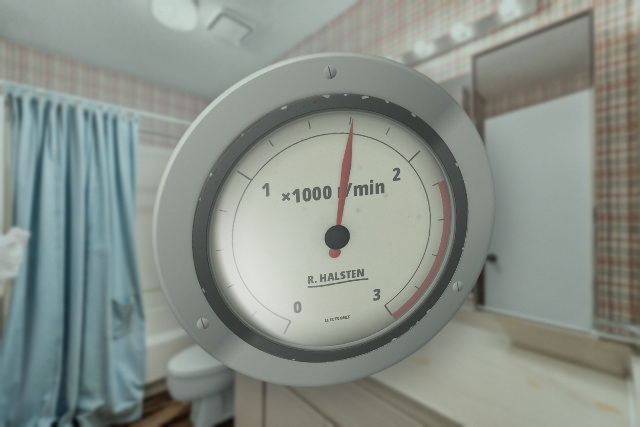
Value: 1600 rpm
